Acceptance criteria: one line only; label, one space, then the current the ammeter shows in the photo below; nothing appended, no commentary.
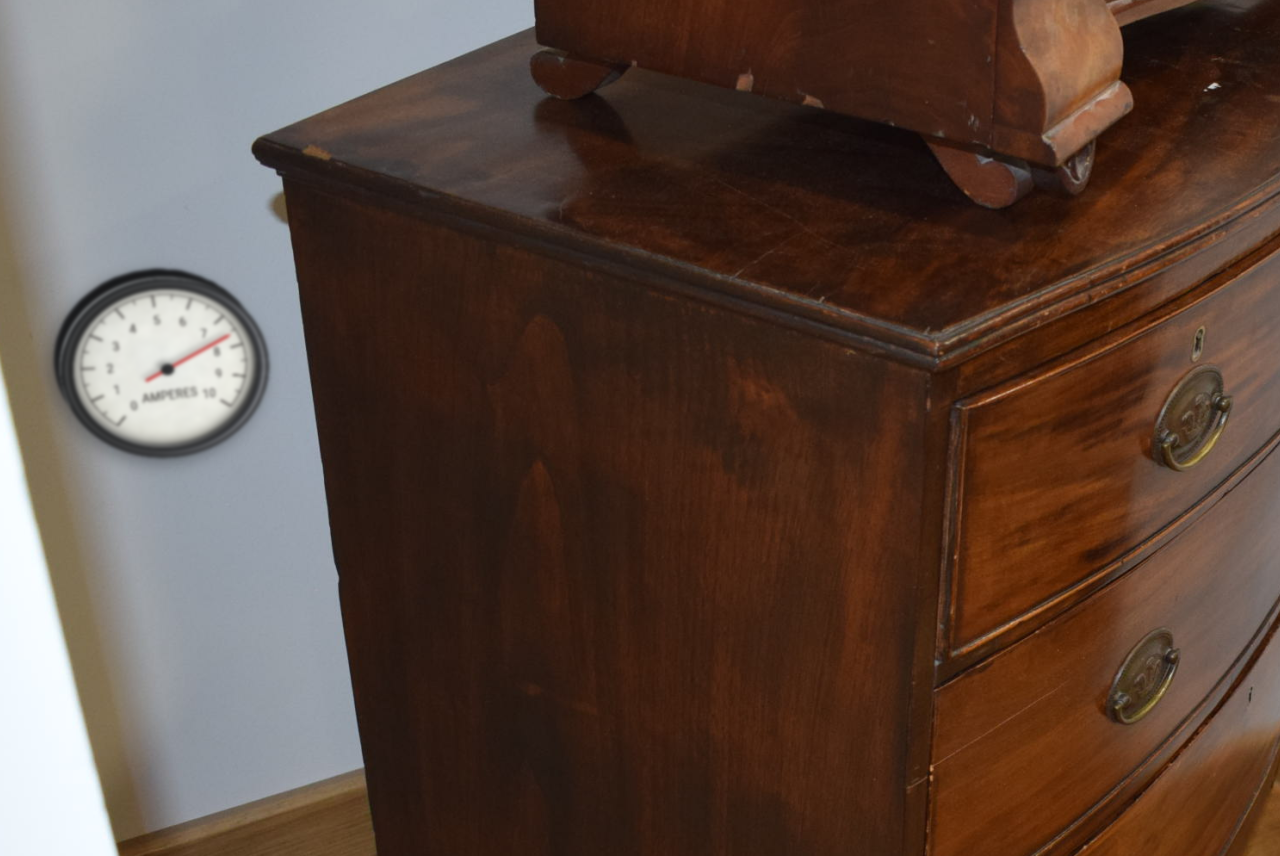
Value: 7.5 A
